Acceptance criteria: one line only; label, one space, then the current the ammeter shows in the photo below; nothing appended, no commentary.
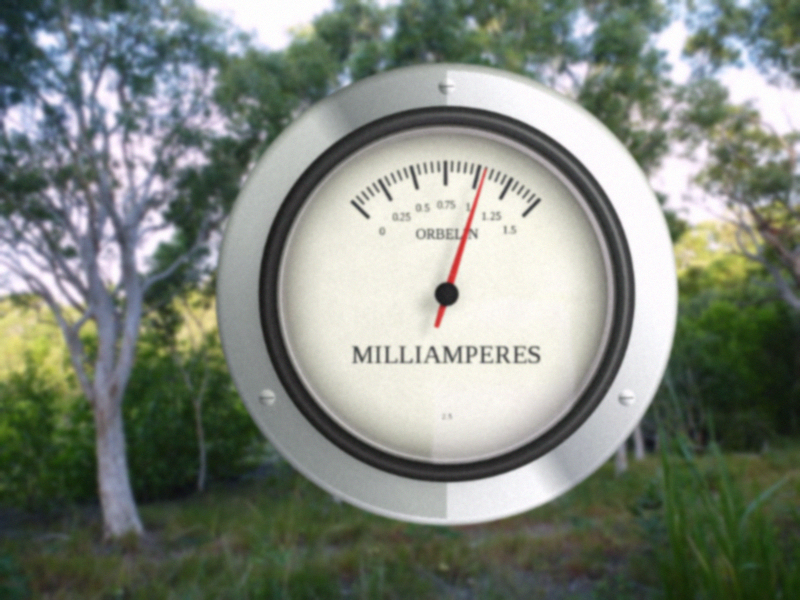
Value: 1.05 mA
